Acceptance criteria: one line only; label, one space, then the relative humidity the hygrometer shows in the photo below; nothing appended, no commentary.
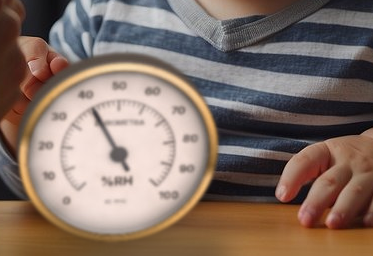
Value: 40 %
